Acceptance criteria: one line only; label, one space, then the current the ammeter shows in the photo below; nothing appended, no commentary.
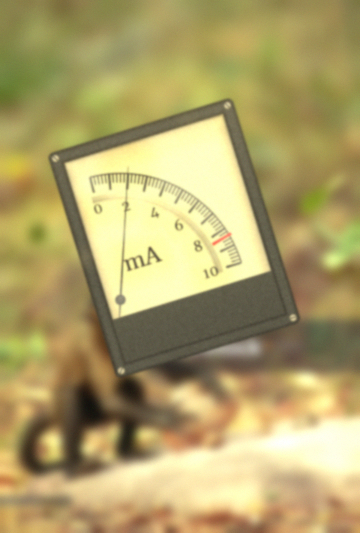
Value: 2 mA
